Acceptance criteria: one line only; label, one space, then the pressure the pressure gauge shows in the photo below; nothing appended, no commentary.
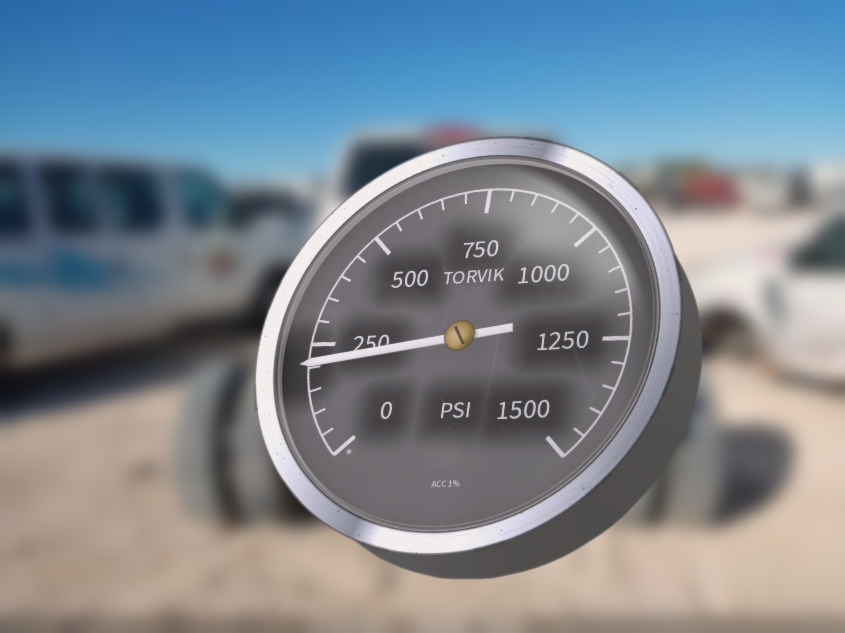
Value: 200 psi
